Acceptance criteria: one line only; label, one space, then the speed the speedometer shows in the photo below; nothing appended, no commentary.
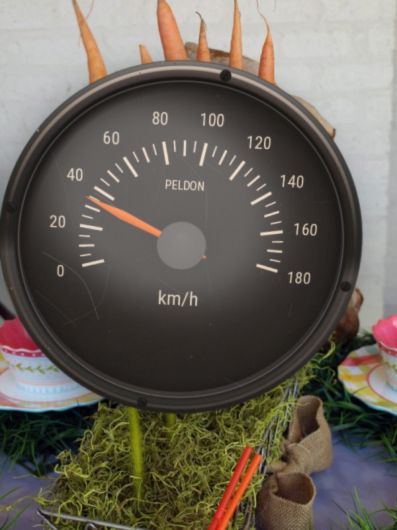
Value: 35 km/h
